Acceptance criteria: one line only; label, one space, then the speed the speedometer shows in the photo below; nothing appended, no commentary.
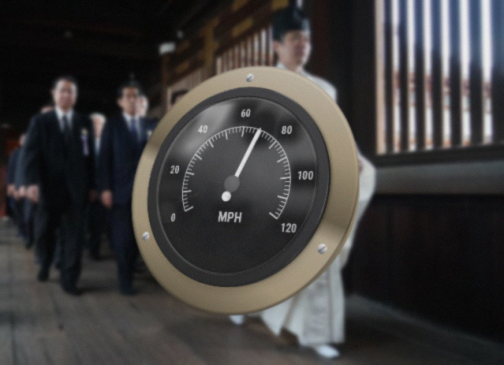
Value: 70 mph
